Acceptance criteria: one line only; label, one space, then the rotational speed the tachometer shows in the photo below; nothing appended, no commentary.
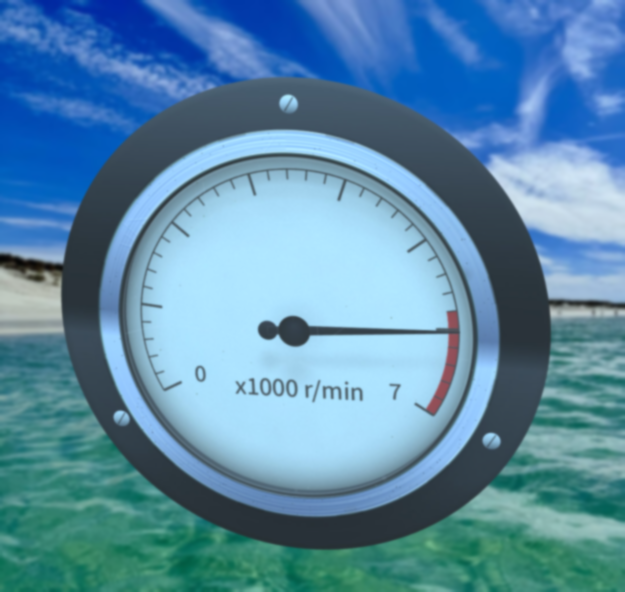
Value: 6000 rpm
